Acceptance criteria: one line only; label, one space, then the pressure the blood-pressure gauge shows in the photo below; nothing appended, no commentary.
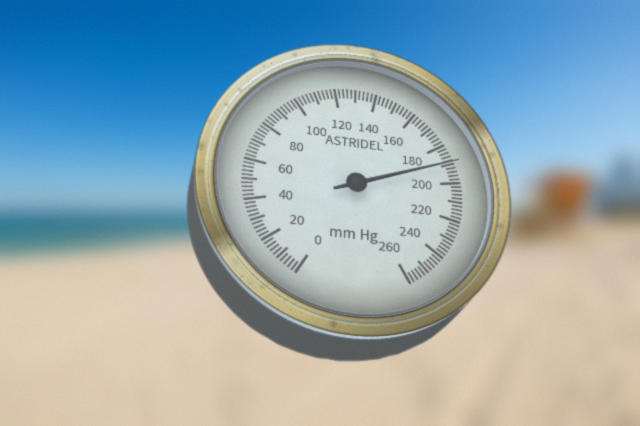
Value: 190 mmHg
